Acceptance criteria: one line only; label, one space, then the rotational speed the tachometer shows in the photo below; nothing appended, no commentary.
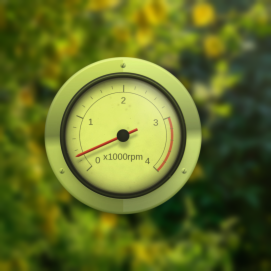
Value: 300 rpm
